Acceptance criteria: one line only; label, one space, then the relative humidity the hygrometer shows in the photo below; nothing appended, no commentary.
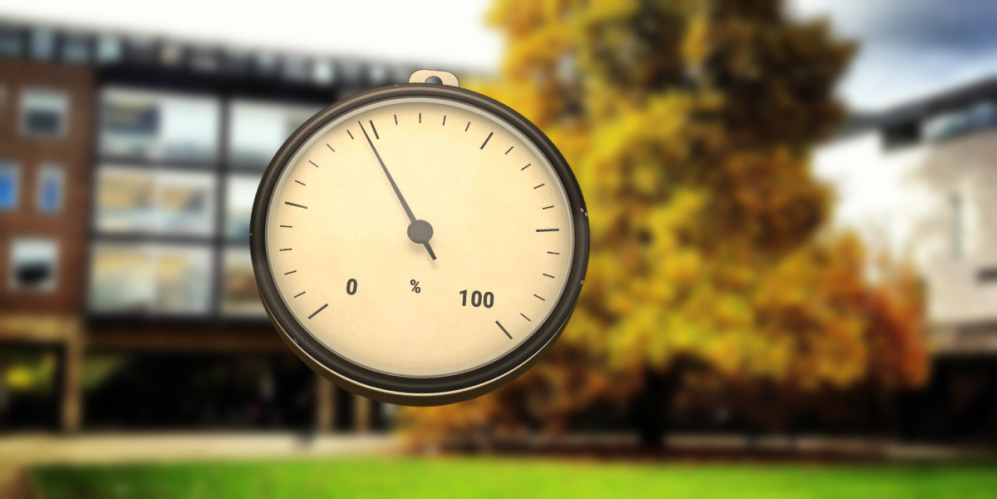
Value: 38 %
